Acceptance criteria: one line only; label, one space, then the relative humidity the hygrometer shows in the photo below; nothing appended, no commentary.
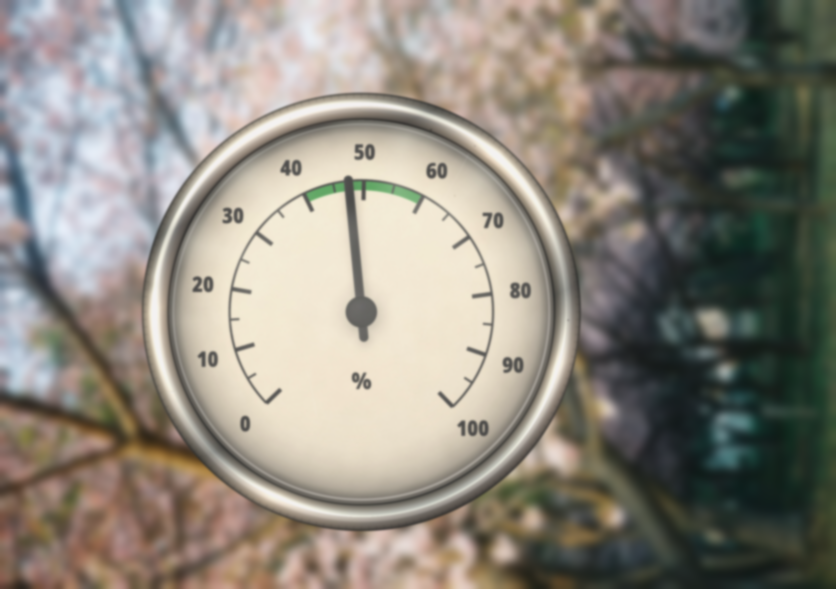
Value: 47.5 %
